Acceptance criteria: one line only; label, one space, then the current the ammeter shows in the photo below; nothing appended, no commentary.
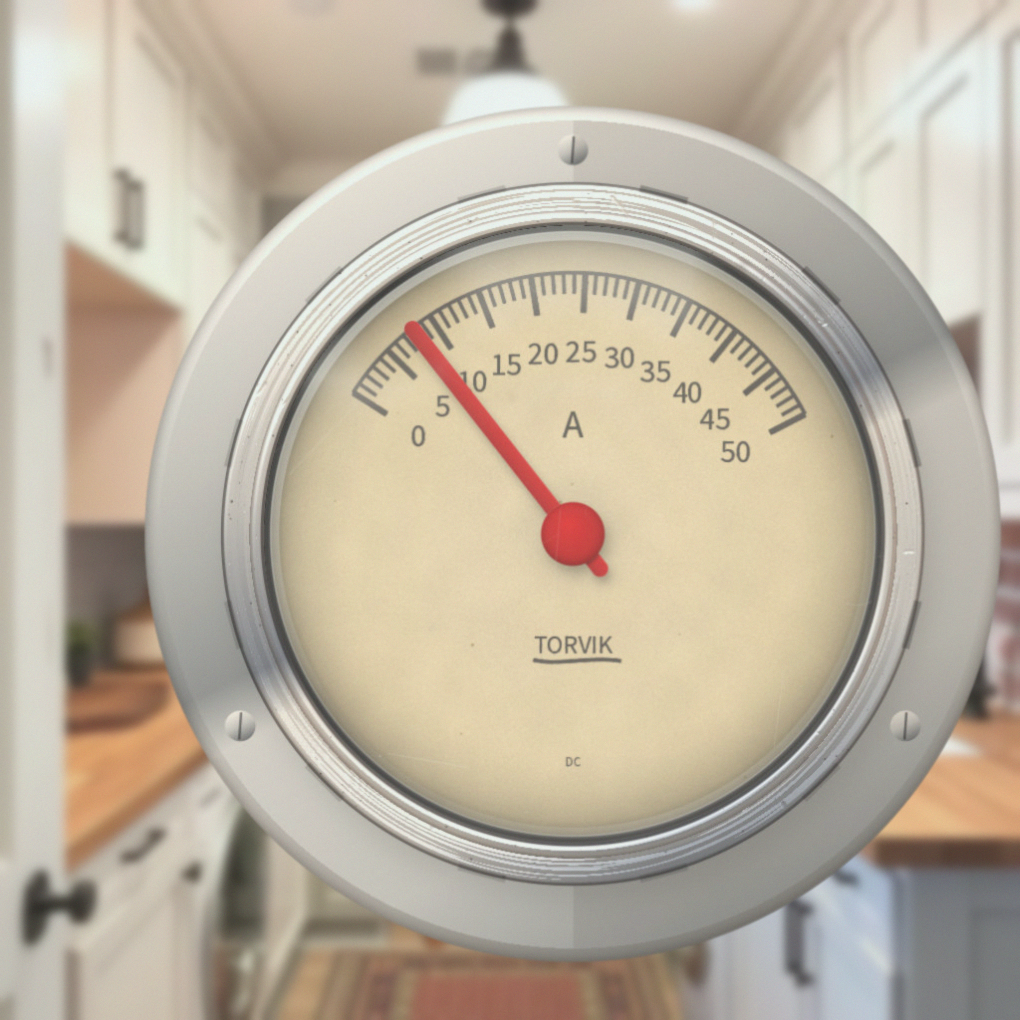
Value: 8 A
